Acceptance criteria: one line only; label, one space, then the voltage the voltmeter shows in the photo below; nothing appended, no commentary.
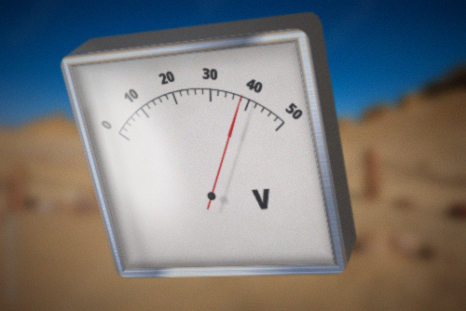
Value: 38 V
